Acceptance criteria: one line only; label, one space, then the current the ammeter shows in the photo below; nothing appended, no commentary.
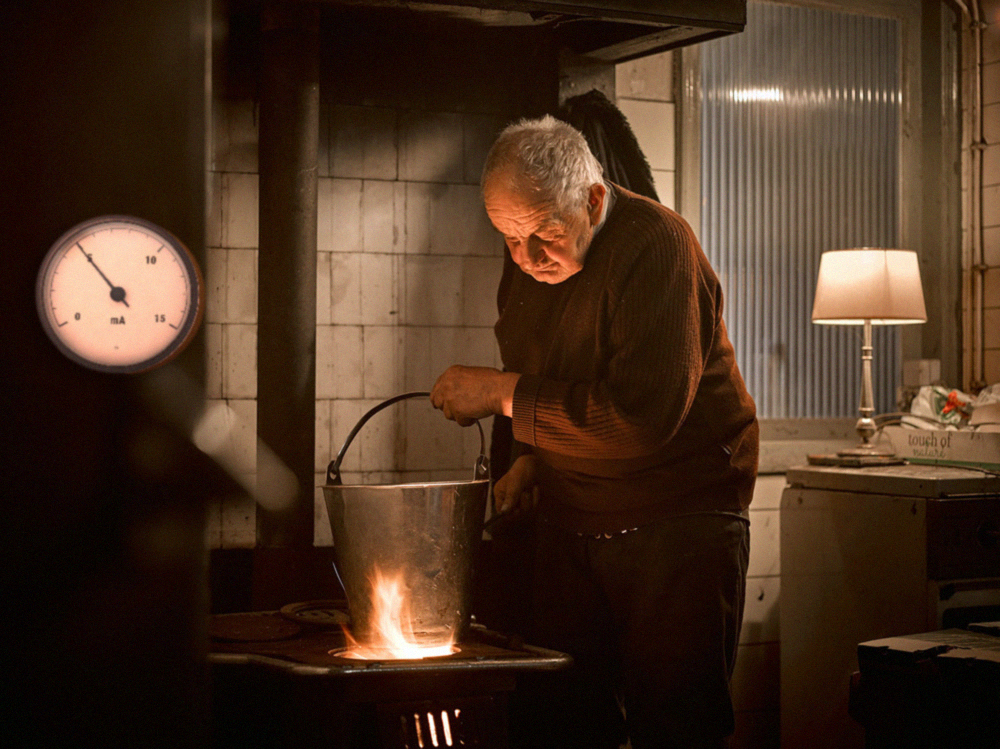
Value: 5 mA
